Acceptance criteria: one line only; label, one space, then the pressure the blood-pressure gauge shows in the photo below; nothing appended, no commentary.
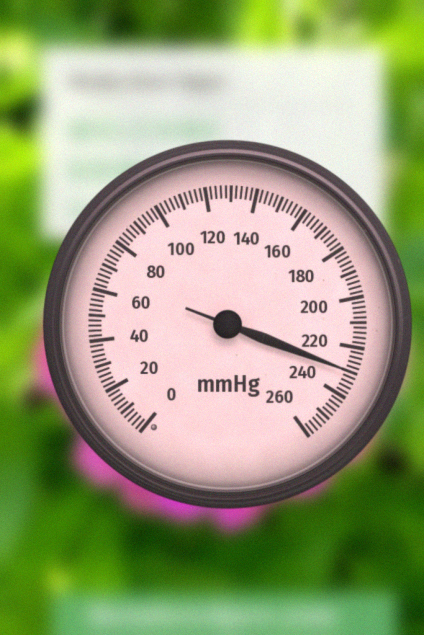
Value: 230 mmHg
